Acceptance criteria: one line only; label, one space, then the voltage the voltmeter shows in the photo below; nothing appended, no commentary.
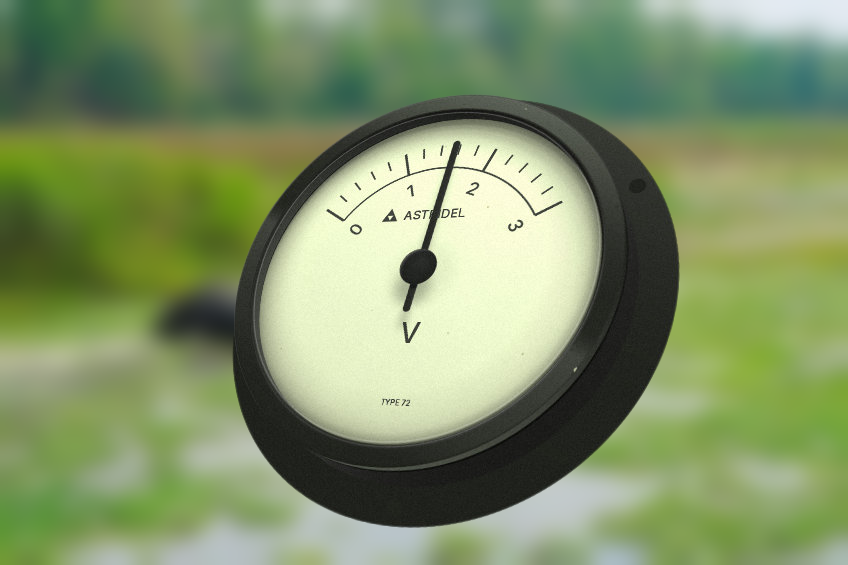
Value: 1.6 V
